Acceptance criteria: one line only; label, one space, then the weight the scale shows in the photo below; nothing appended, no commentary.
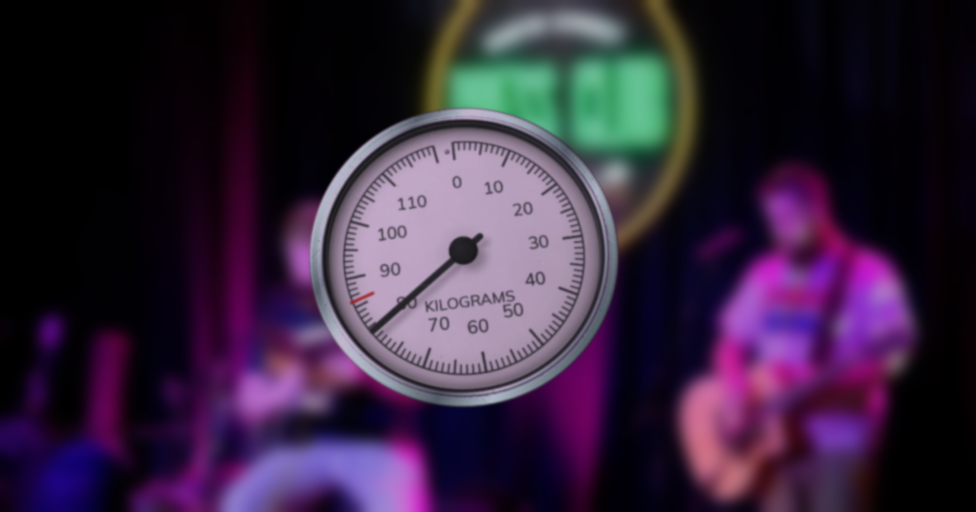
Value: 80 kg
